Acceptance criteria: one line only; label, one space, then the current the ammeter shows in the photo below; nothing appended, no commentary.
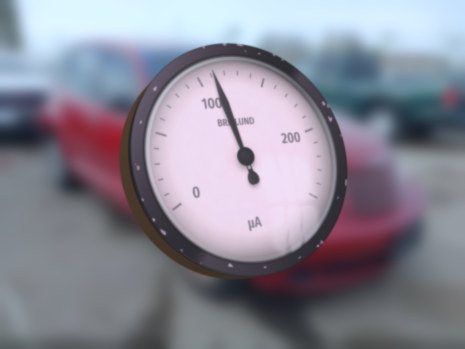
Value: 110 µA
